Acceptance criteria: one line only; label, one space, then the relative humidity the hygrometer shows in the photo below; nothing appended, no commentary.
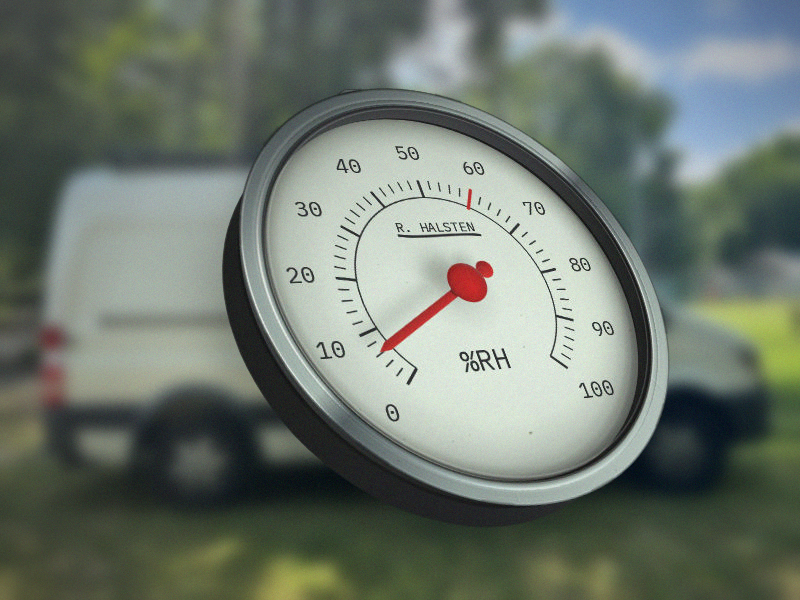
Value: 6 %
